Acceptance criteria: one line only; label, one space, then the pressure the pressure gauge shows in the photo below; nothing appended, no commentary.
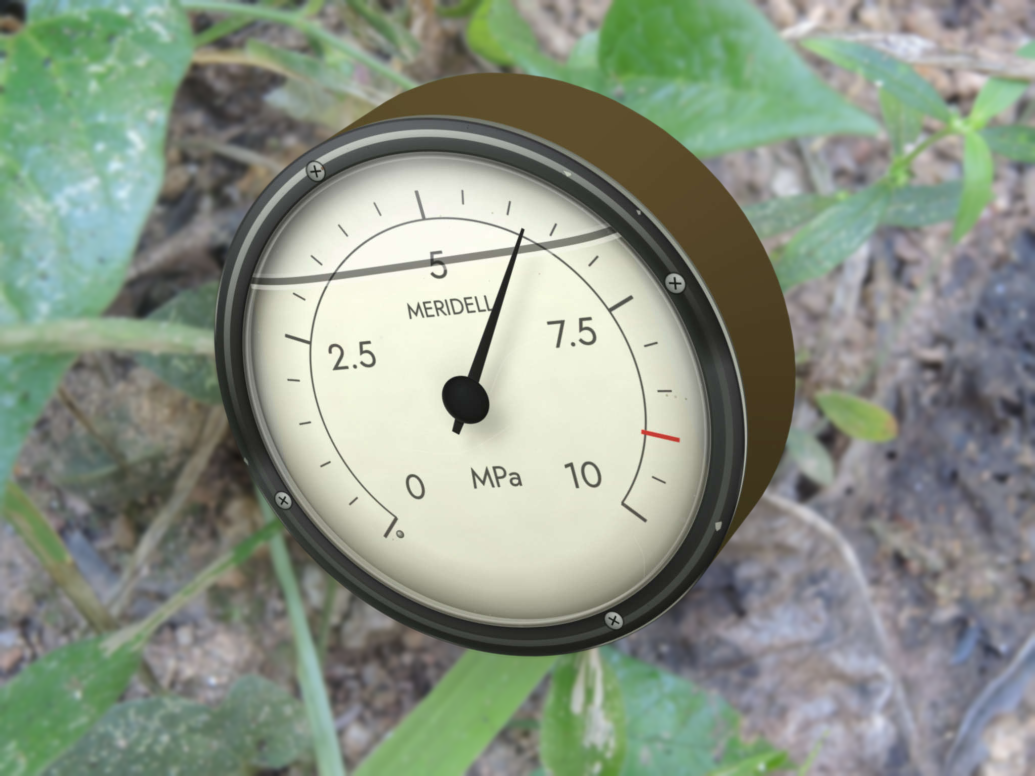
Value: 6.25 MPa
